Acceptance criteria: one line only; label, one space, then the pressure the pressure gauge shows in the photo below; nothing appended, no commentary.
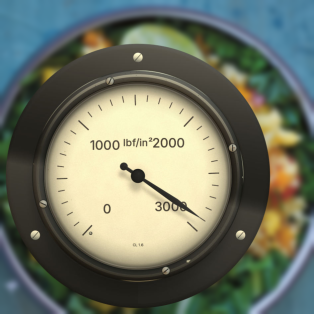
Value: 2900 psi
